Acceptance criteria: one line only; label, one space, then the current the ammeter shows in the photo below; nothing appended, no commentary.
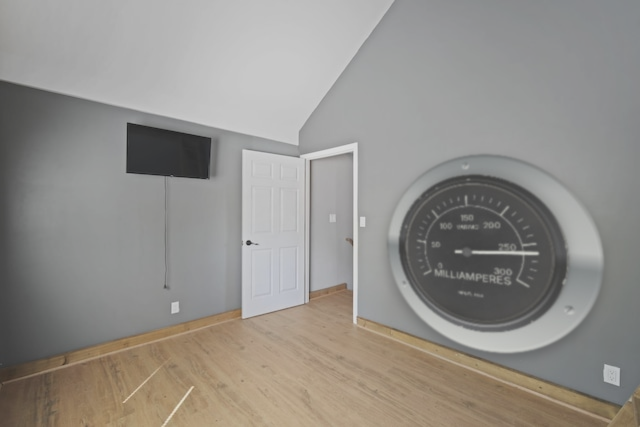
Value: 260 mA
